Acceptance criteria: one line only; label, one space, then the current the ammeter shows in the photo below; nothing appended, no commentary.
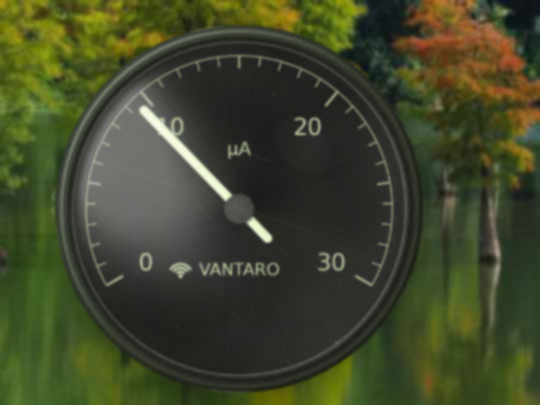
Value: 9.5 µA
